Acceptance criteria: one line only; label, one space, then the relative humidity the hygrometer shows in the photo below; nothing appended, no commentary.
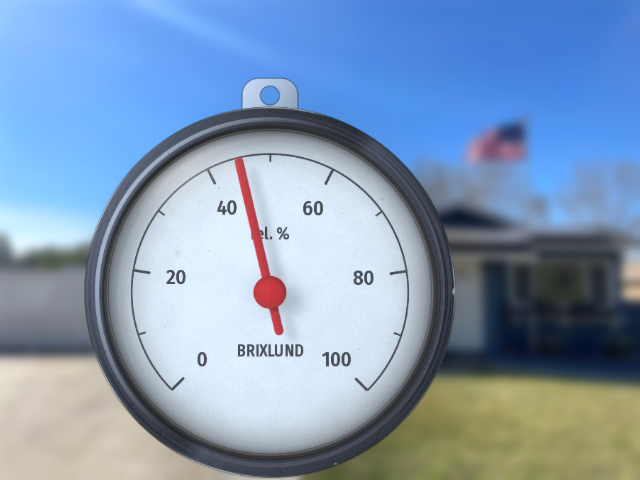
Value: 45 %
